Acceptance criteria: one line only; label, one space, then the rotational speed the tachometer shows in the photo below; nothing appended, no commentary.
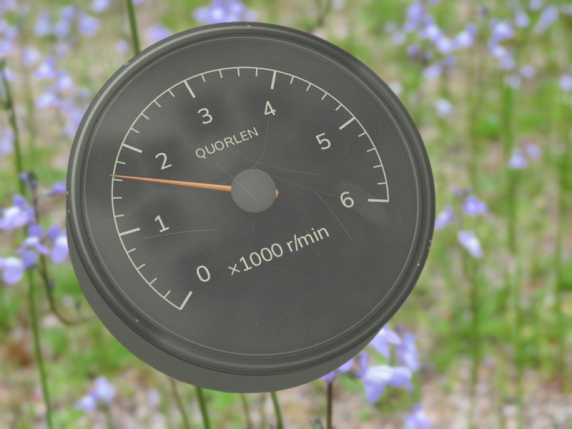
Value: 1600 rpm
